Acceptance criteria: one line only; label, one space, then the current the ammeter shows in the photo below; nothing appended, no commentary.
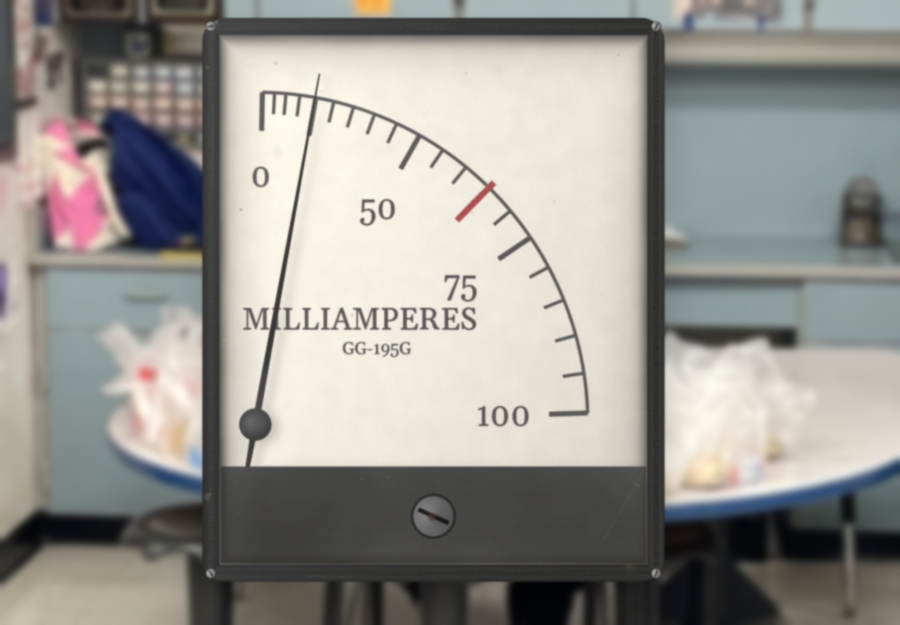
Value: 25 mA
